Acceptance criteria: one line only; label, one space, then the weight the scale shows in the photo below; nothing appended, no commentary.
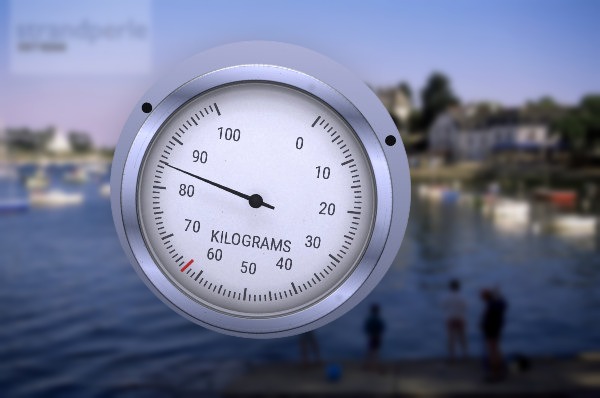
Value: 85 kg
